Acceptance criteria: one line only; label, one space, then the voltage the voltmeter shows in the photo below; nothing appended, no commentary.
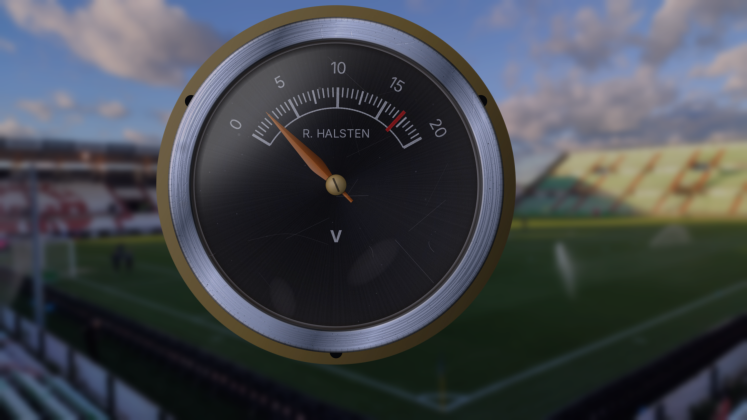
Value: 2.5 V
